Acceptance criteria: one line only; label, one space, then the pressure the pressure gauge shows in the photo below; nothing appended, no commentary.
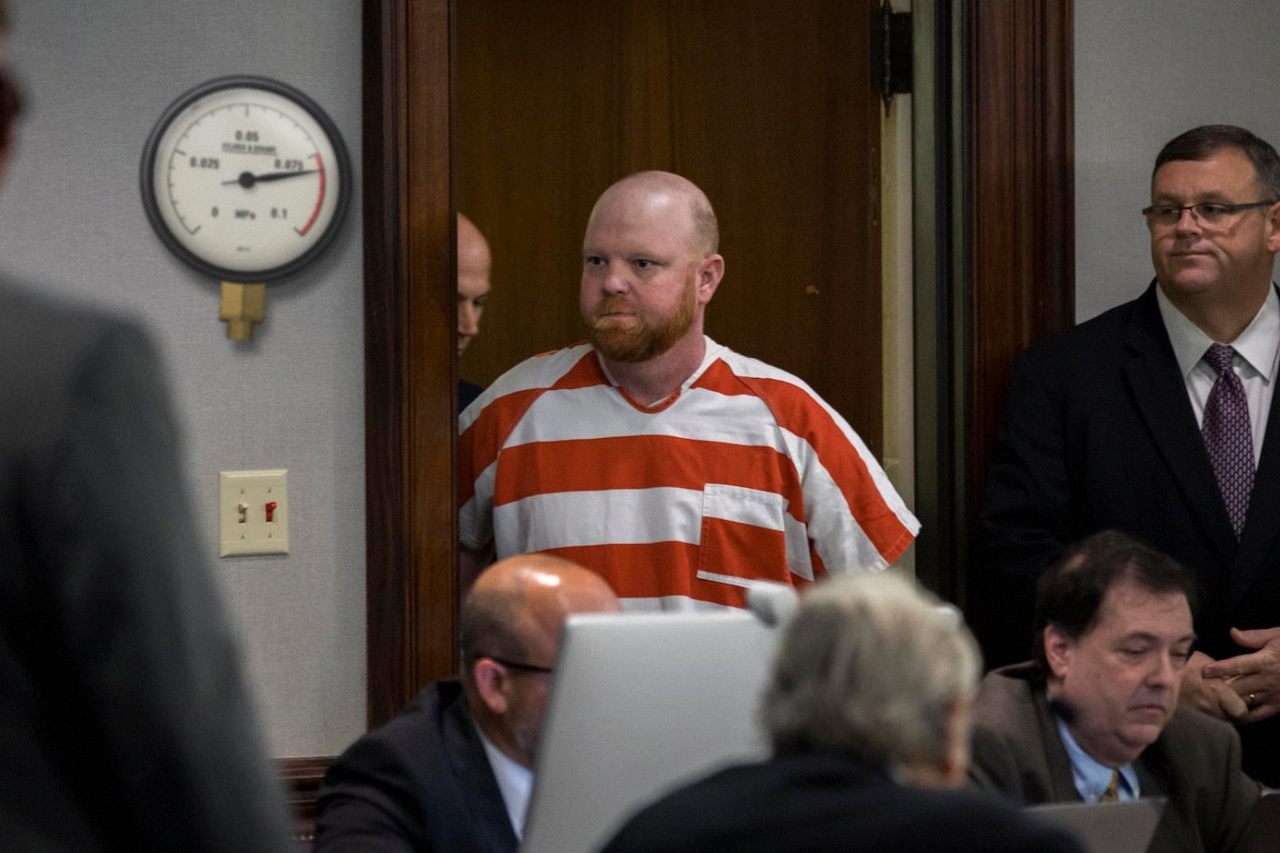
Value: 0.08 MPa
